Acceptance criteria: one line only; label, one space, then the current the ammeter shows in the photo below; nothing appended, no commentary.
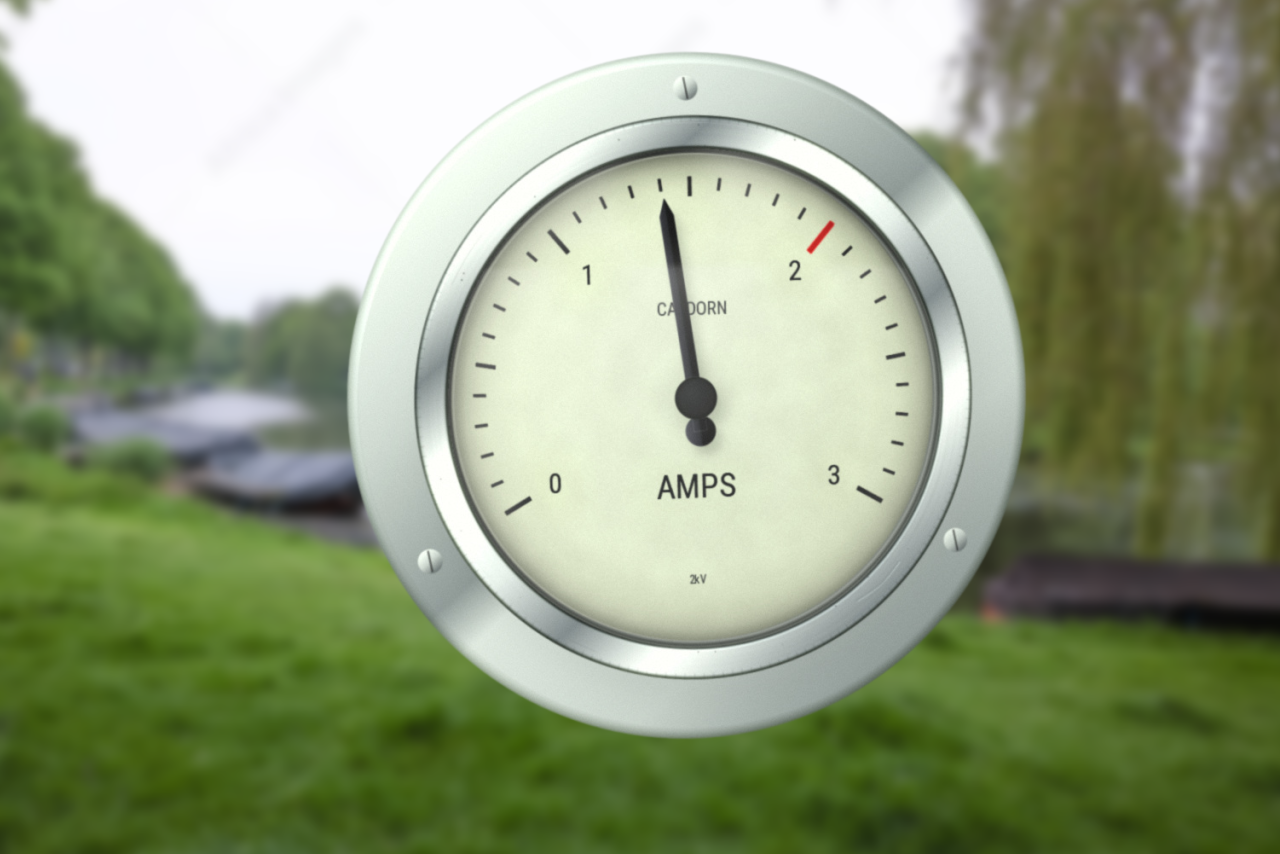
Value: 1.4 A
